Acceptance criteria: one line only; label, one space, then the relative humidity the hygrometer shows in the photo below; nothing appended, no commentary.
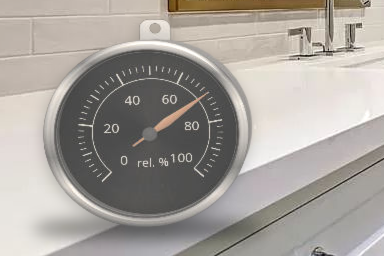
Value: 70 %
